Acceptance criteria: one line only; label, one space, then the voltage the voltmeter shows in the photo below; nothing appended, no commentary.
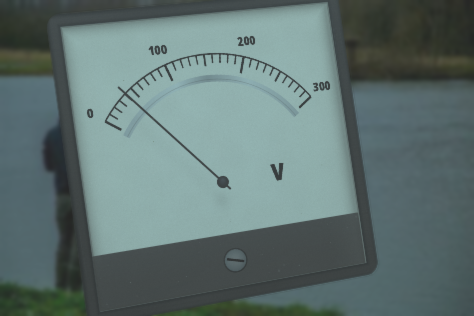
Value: 40 V
